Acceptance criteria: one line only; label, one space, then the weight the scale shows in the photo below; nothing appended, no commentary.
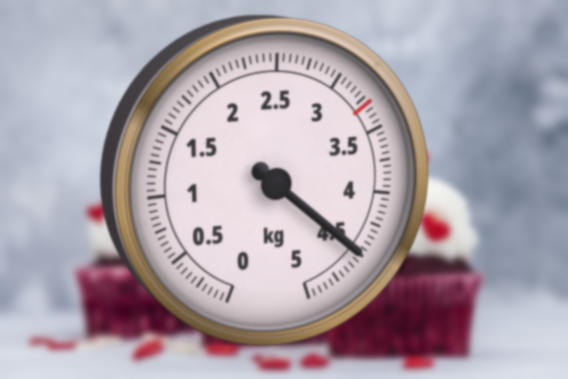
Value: 4.5 kg
